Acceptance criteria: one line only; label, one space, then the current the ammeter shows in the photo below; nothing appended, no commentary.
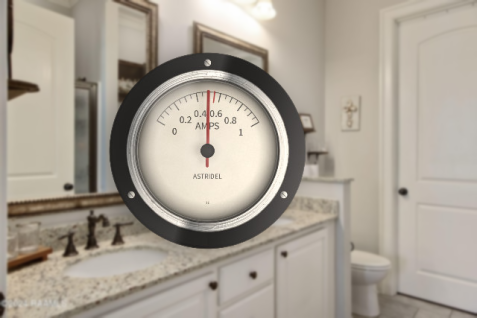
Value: 0.5 A
